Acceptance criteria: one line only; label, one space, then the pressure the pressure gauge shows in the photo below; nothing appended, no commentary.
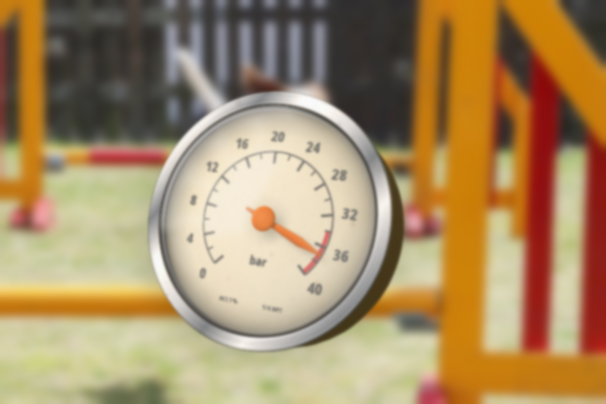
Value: 37 bar
